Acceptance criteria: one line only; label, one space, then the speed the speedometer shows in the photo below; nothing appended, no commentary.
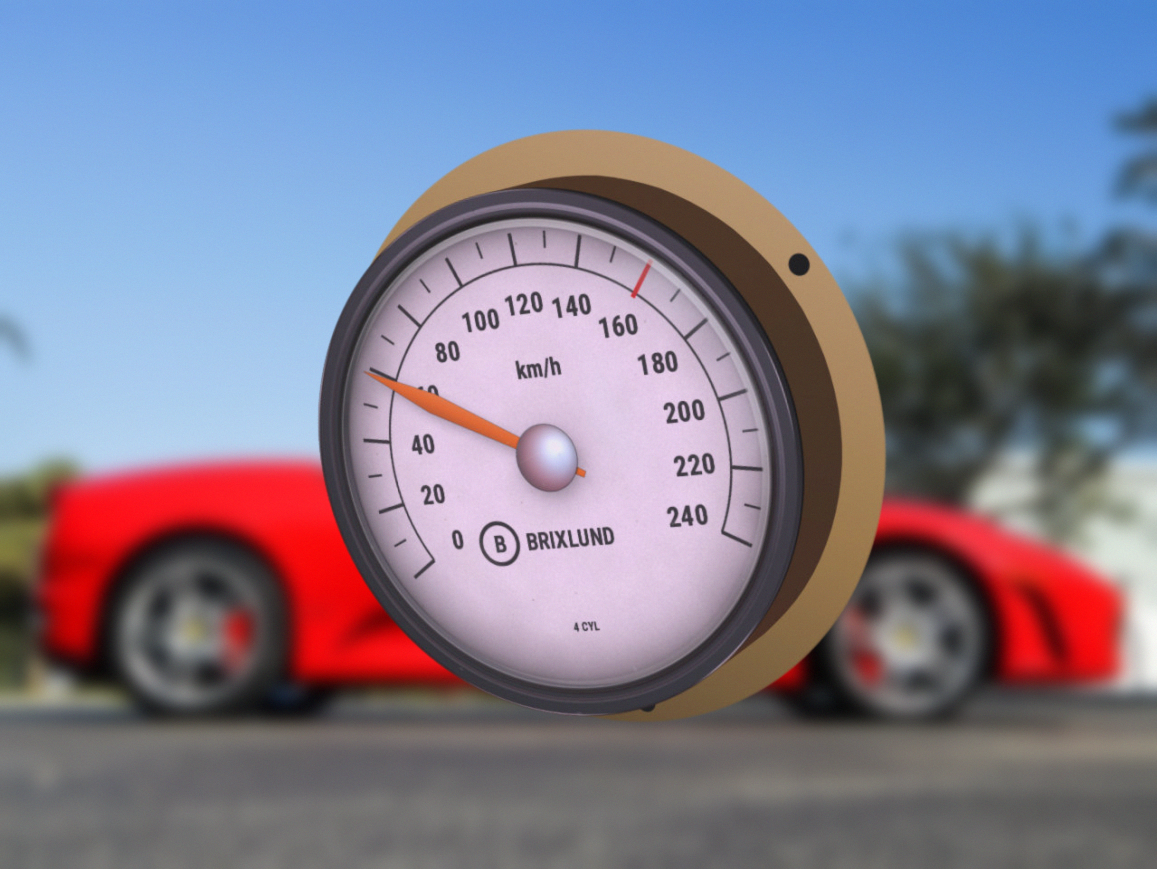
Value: 60 km/h
